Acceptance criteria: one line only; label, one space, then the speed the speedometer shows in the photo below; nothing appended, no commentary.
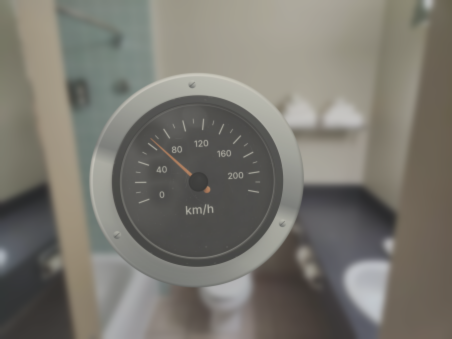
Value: 65 km/h
